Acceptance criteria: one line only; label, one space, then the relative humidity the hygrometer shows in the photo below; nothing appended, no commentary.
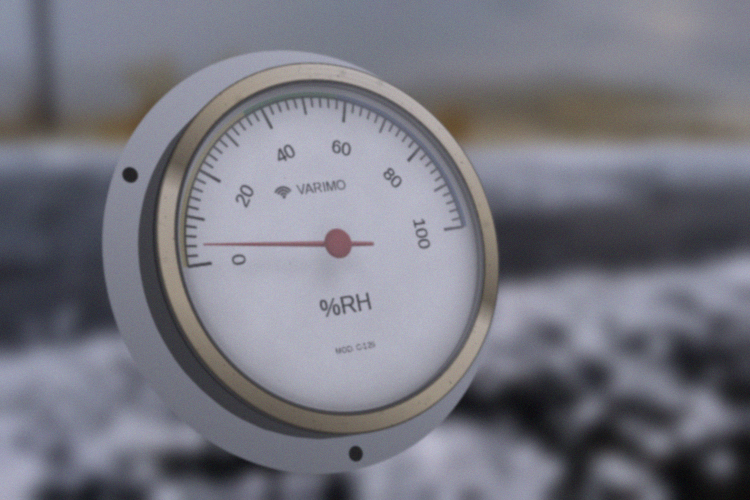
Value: 4 %
